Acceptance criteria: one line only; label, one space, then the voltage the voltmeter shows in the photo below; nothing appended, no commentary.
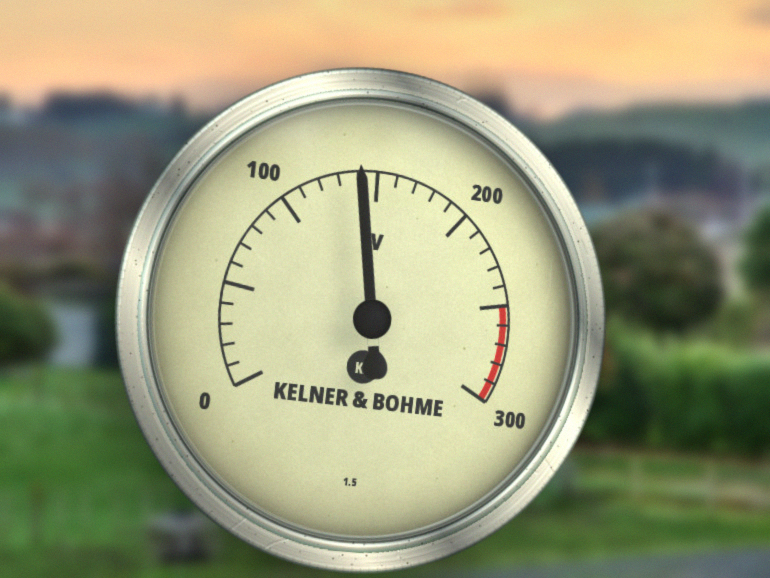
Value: 140 V
